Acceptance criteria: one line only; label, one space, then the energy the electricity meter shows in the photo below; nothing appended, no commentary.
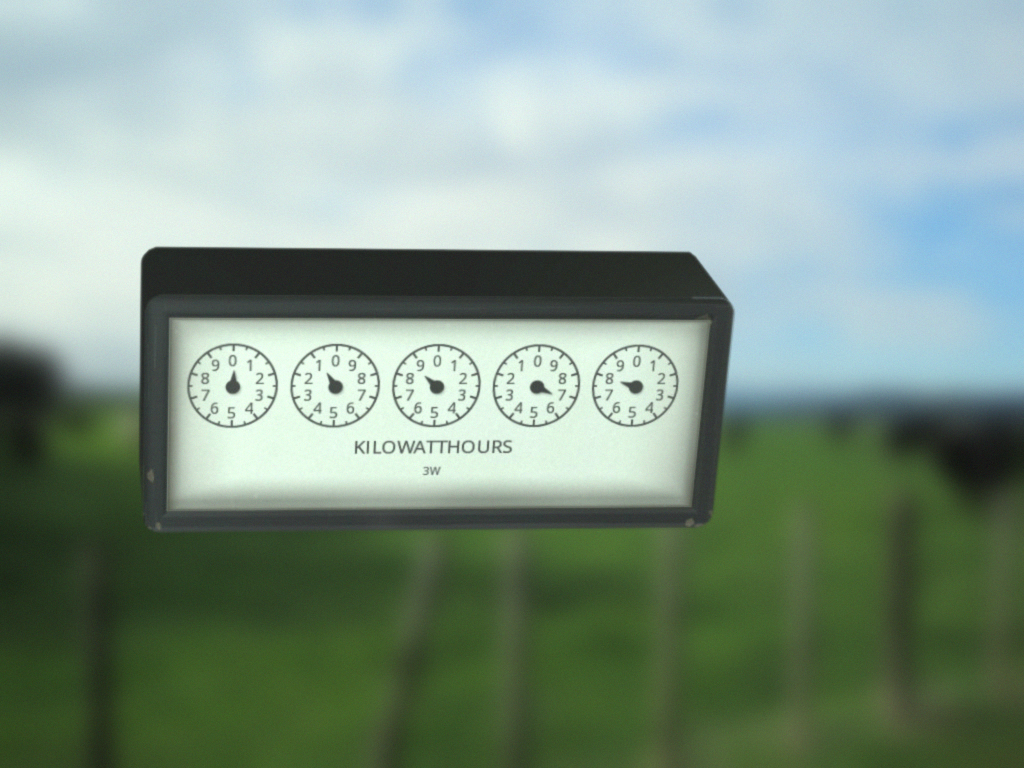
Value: 868 kWh
